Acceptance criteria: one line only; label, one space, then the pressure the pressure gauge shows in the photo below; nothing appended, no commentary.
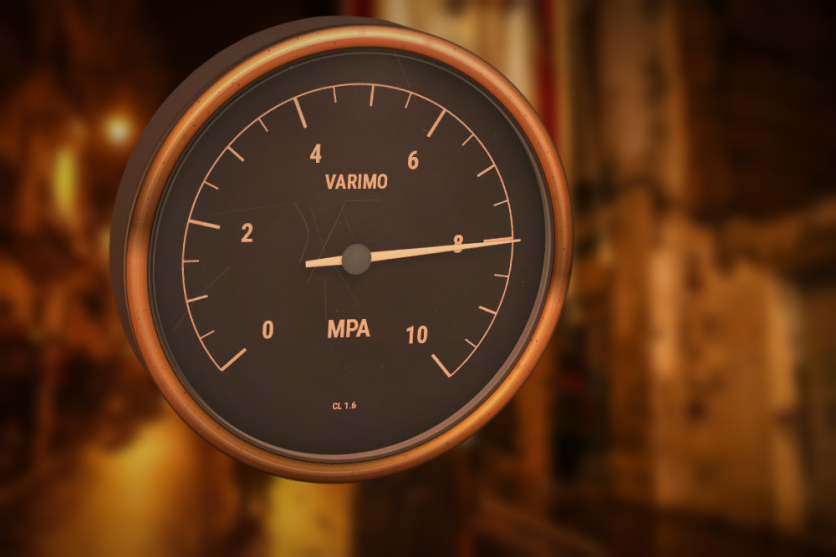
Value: 8 MPa
